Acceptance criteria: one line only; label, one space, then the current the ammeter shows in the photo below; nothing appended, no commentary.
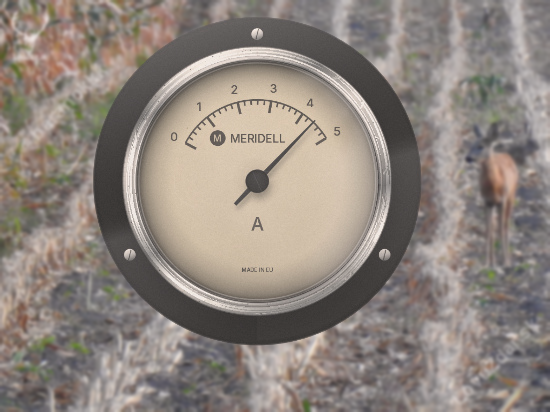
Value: 4.4 A
